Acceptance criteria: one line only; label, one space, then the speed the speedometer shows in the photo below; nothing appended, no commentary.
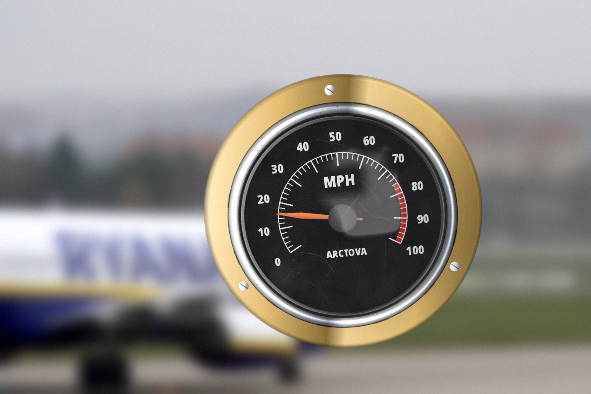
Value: 16 mph
